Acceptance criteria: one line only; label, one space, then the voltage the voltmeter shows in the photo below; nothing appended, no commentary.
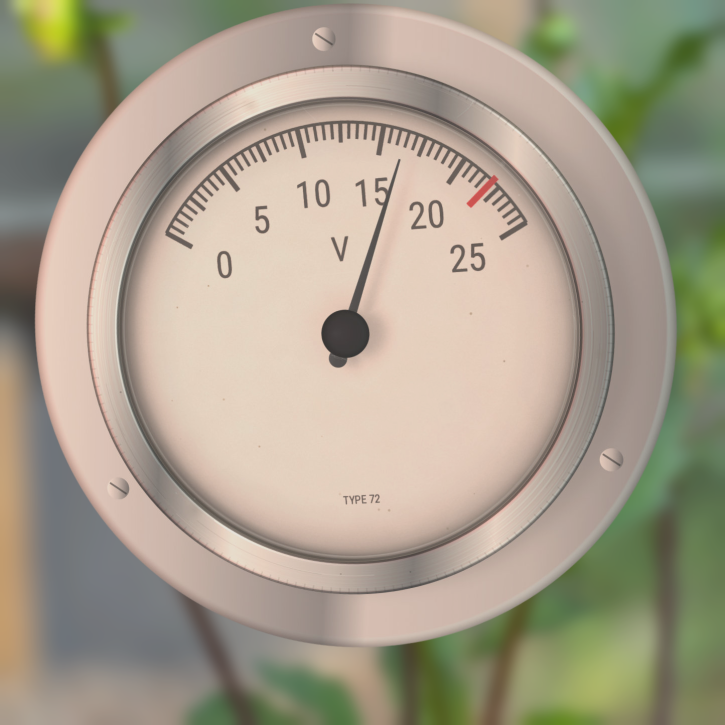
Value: 16.5 V
